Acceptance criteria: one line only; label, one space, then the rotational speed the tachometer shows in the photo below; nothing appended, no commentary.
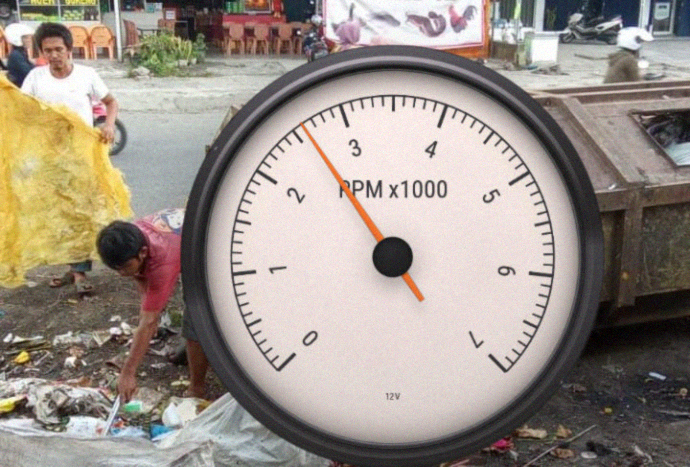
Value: 2600 rpm
